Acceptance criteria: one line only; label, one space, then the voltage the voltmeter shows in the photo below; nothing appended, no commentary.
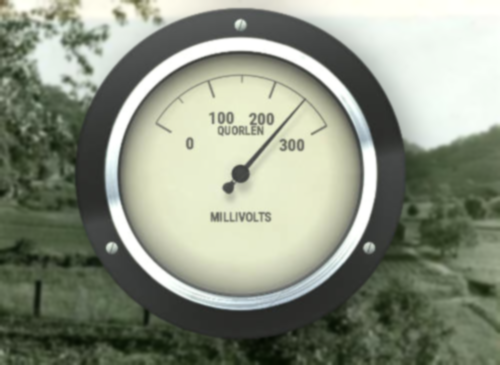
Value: 250 mV
